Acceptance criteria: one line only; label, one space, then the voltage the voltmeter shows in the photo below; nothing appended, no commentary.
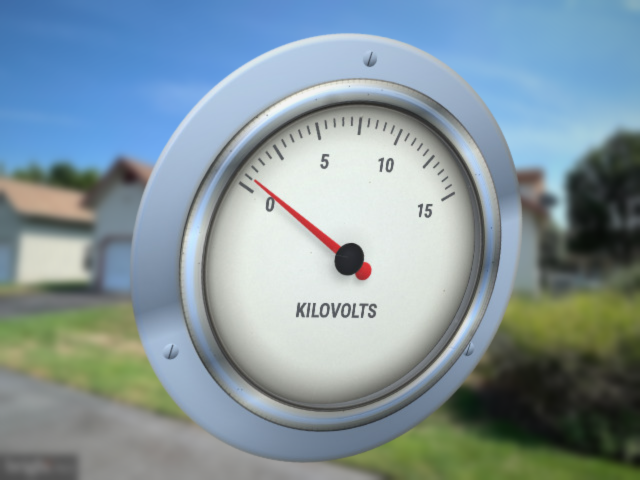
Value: 0.5 kV
